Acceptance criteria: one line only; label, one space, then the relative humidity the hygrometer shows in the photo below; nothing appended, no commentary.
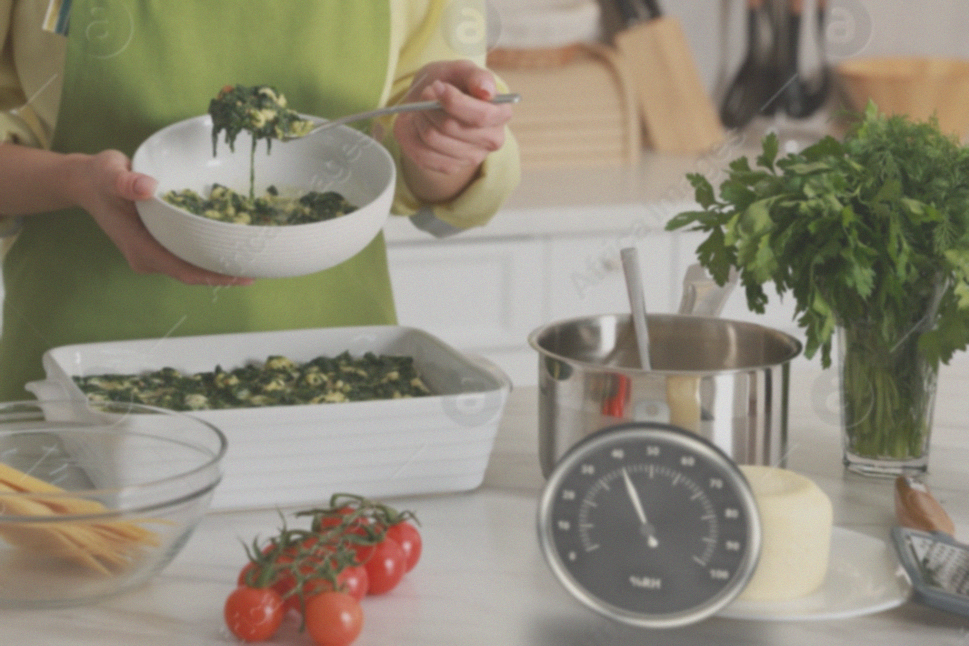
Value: 40 %
